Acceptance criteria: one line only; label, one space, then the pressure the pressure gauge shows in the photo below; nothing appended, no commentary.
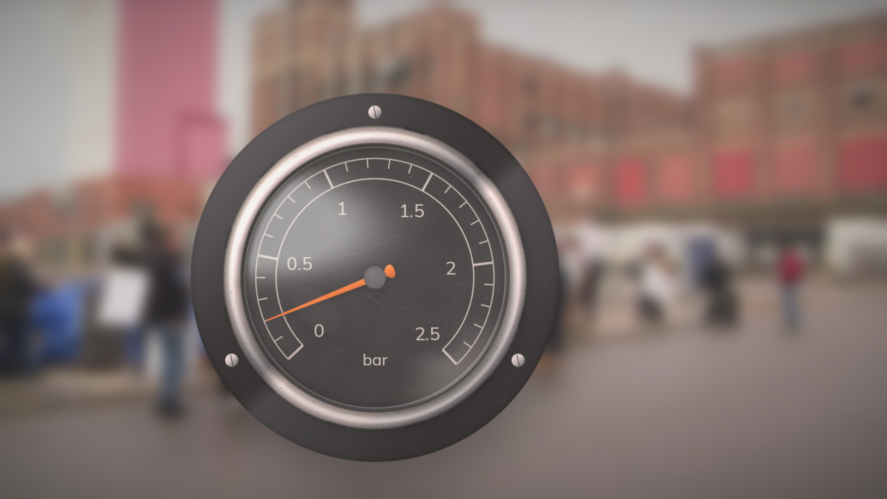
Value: 0.2 bar
